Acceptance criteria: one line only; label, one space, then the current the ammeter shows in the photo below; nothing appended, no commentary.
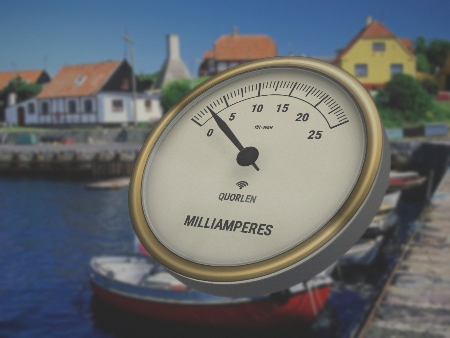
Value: 2.5 mA
